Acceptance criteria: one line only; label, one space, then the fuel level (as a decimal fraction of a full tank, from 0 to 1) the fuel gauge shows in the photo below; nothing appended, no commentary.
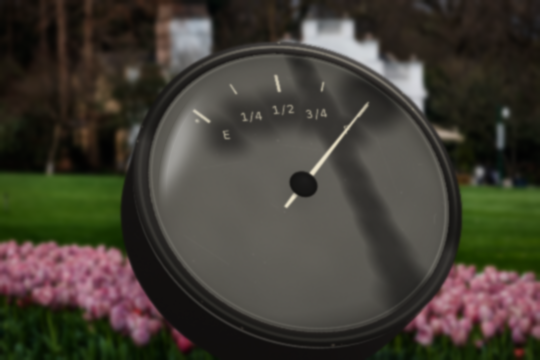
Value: 1
